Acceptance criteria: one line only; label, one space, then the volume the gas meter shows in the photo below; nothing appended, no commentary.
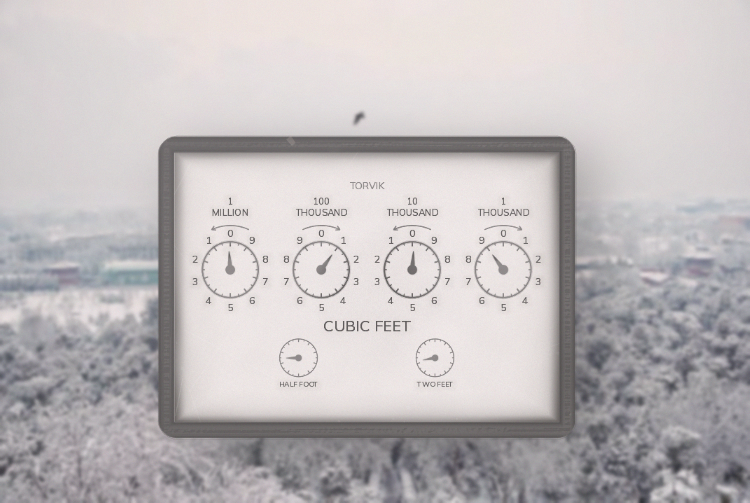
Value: 9900 ft³
